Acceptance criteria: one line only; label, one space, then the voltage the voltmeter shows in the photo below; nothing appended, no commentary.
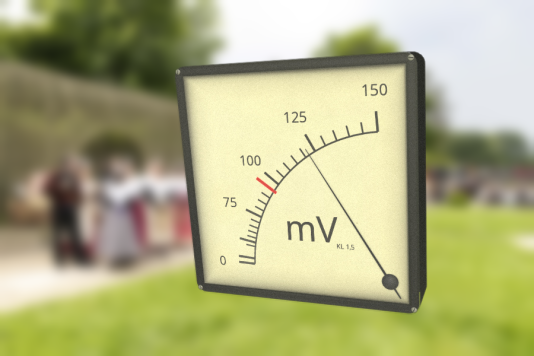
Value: 122.5 mV
